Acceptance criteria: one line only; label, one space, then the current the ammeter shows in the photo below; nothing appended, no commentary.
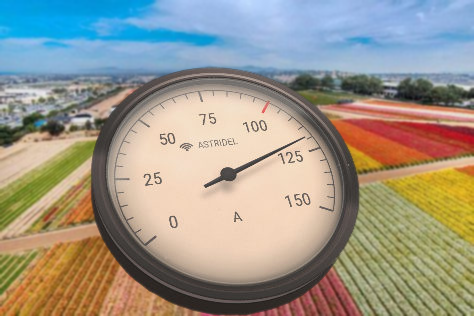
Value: 120 A
